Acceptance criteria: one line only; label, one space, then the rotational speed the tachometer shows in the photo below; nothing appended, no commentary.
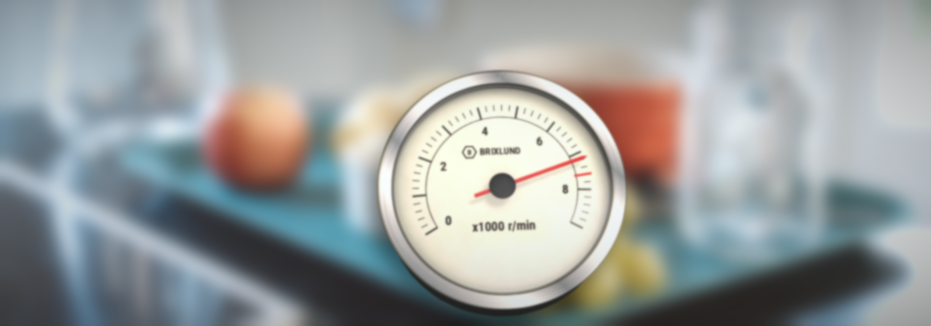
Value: 7200 rpm
